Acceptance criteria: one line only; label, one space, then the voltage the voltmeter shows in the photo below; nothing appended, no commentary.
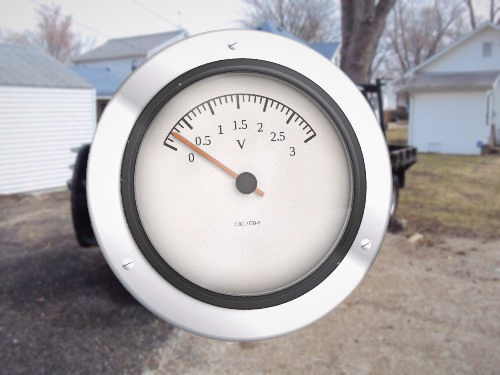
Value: 0.2 V
